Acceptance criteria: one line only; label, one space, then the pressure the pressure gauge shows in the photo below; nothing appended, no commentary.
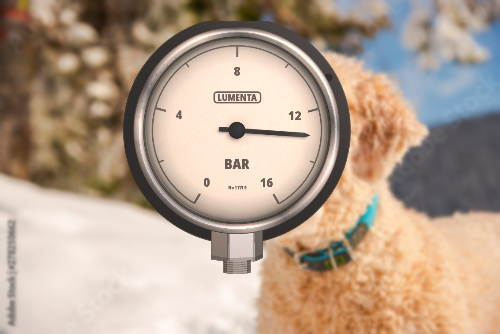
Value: 13 bar
